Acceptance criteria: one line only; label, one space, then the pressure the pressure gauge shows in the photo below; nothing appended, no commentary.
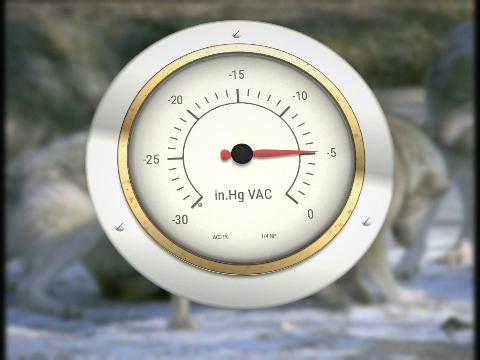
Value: -5 inHg
